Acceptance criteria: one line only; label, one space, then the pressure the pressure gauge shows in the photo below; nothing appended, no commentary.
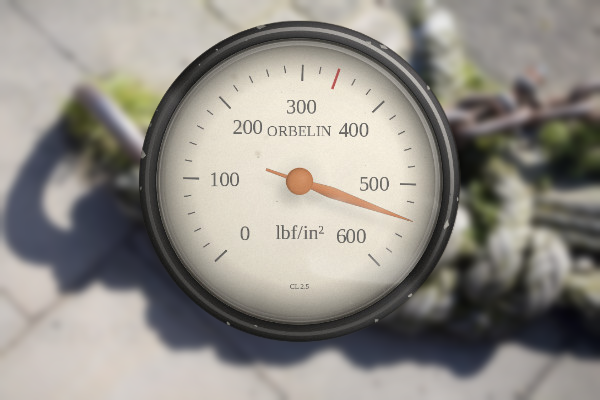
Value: 540 psi
